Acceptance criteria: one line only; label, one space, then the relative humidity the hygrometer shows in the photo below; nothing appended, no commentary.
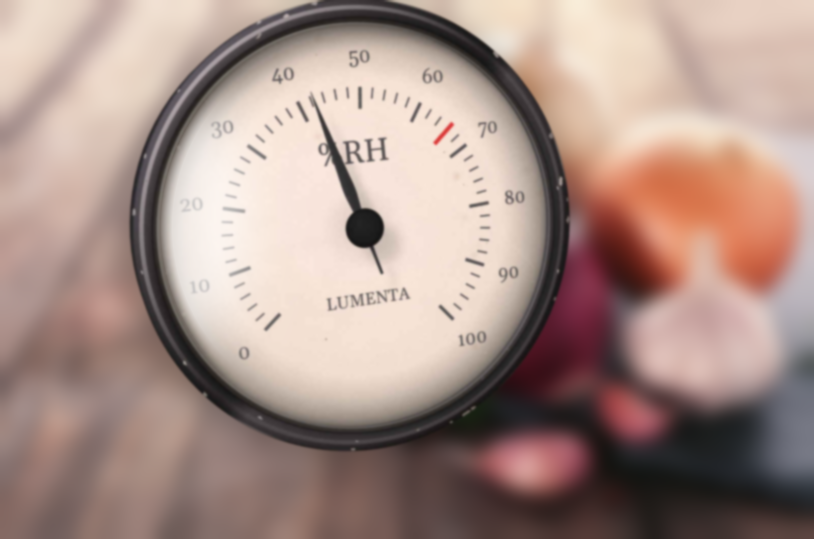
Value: 42 %
